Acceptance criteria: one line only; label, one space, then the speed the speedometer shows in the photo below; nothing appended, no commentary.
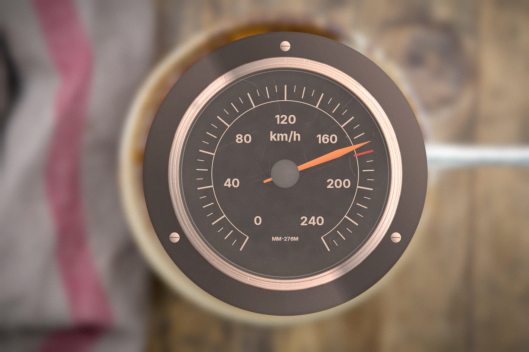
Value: 175 km/h
